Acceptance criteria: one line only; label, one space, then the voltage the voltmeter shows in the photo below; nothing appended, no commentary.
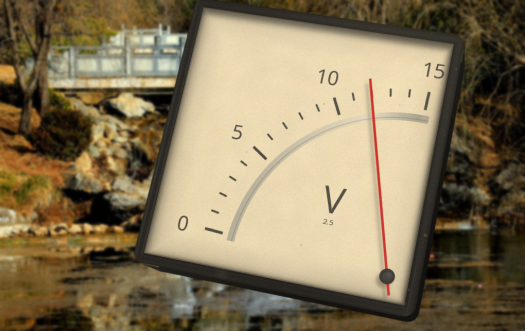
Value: 12 V
